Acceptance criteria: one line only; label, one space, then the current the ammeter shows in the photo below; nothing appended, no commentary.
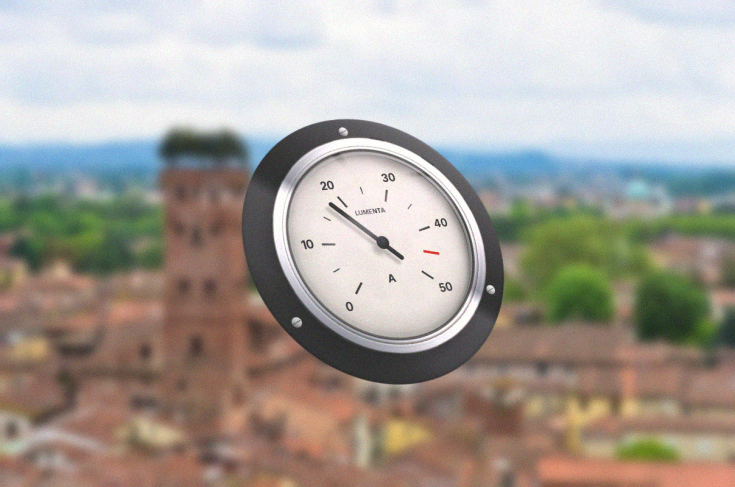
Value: 17.5 A
